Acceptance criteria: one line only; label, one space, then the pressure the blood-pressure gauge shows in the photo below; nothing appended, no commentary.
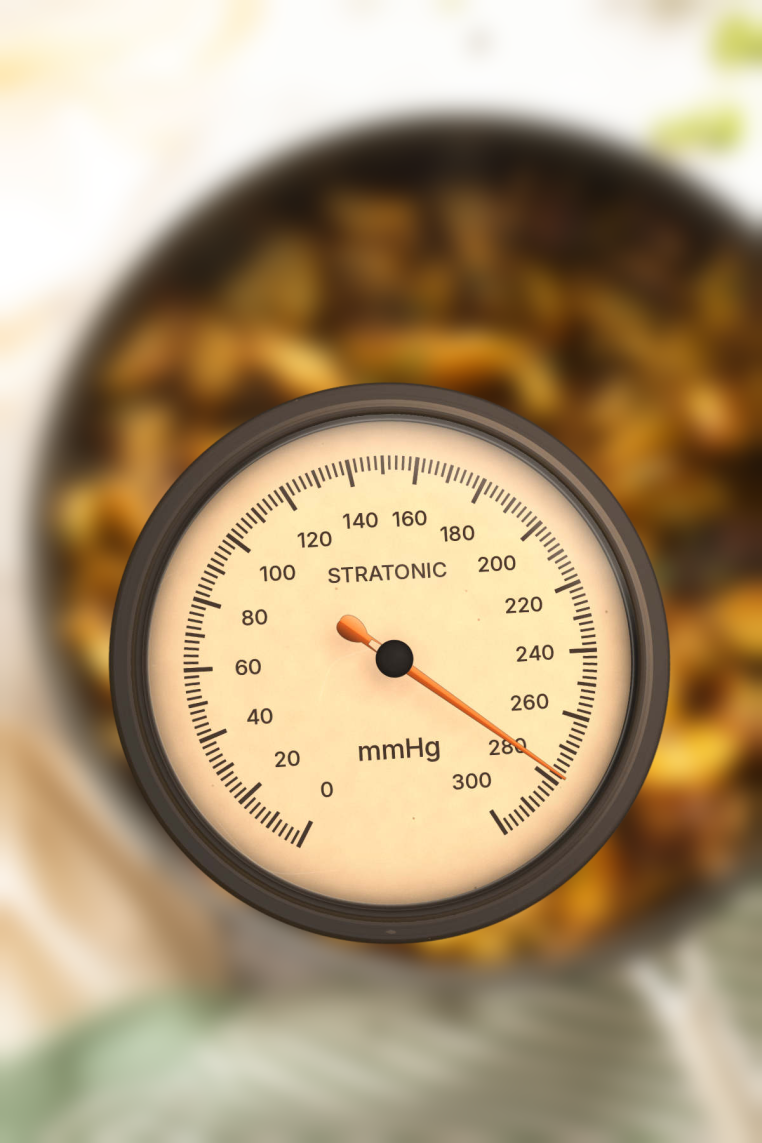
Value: 278 mmHg
